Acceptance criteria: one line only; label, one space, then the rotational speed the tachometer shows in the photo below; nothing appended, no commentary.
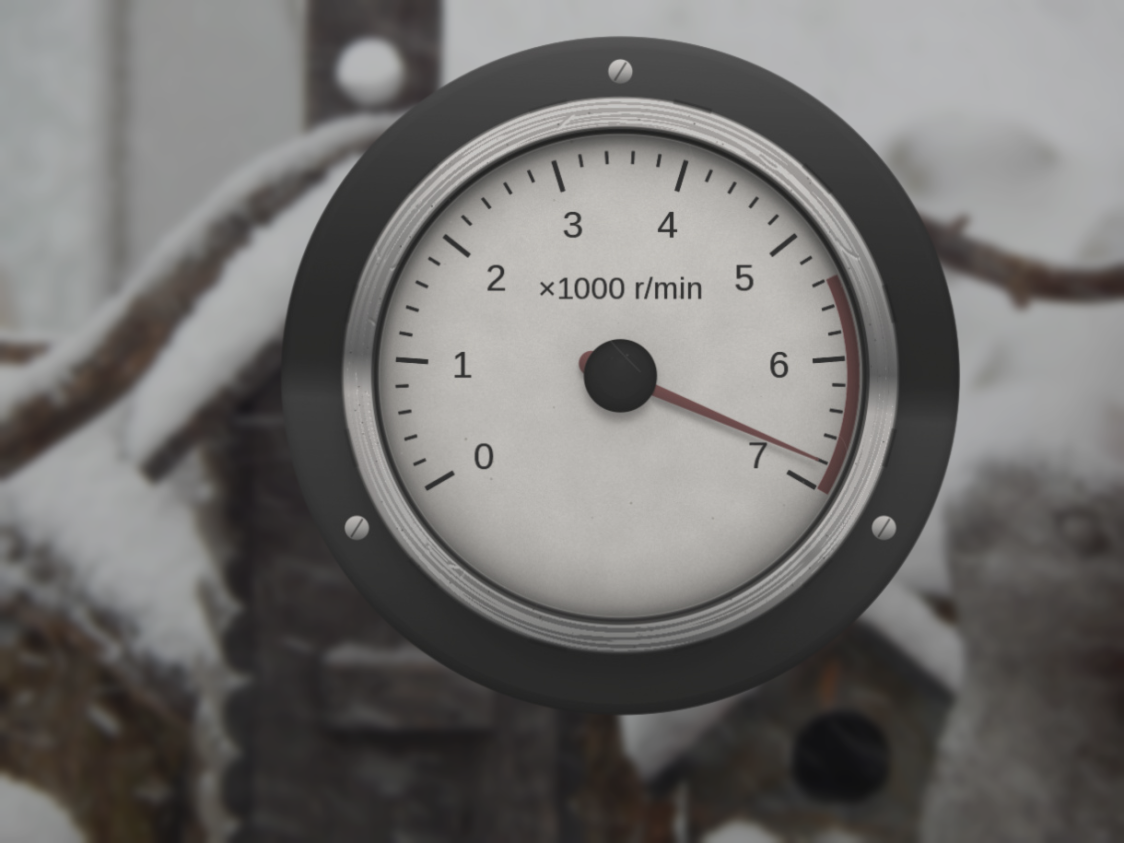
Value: 6800 rpm
